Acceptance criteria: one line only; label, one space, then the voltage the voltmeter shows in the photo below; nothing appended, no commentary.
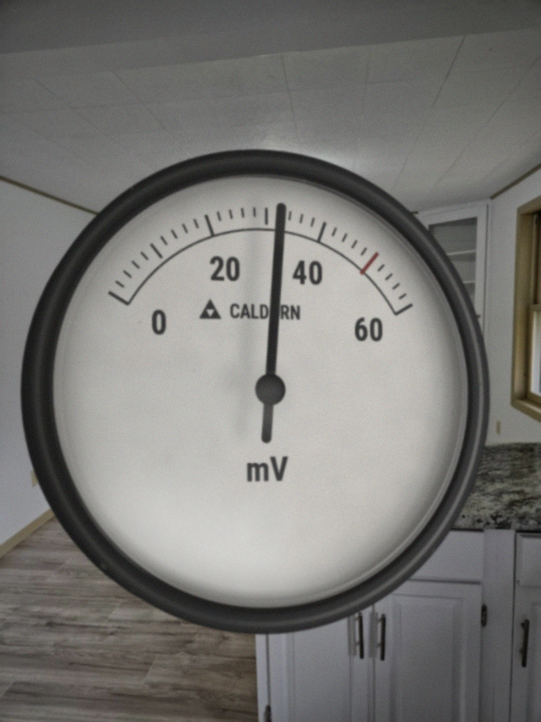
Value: 32 mV
